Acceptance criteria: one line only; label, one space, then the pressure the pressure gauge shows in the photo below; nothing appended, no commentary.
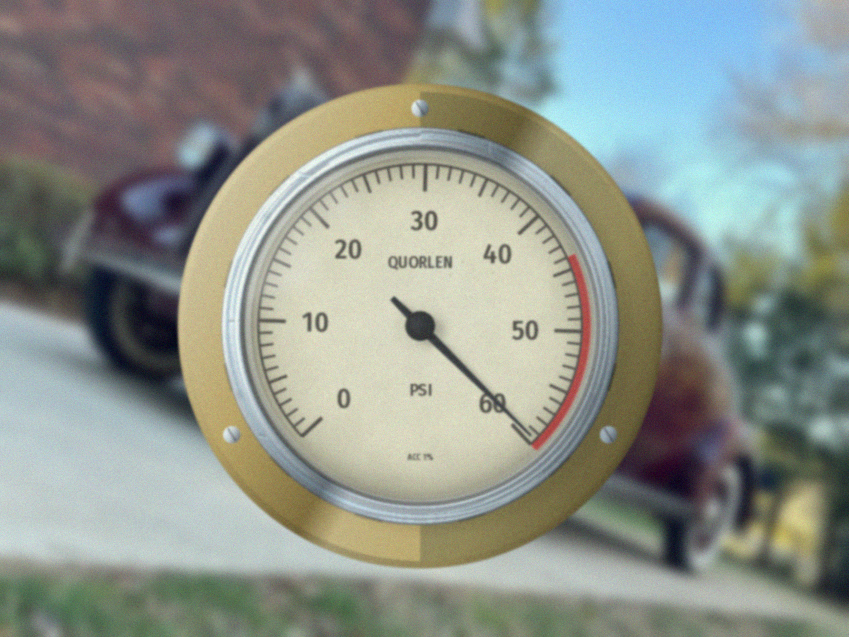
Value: 59.5 psi
